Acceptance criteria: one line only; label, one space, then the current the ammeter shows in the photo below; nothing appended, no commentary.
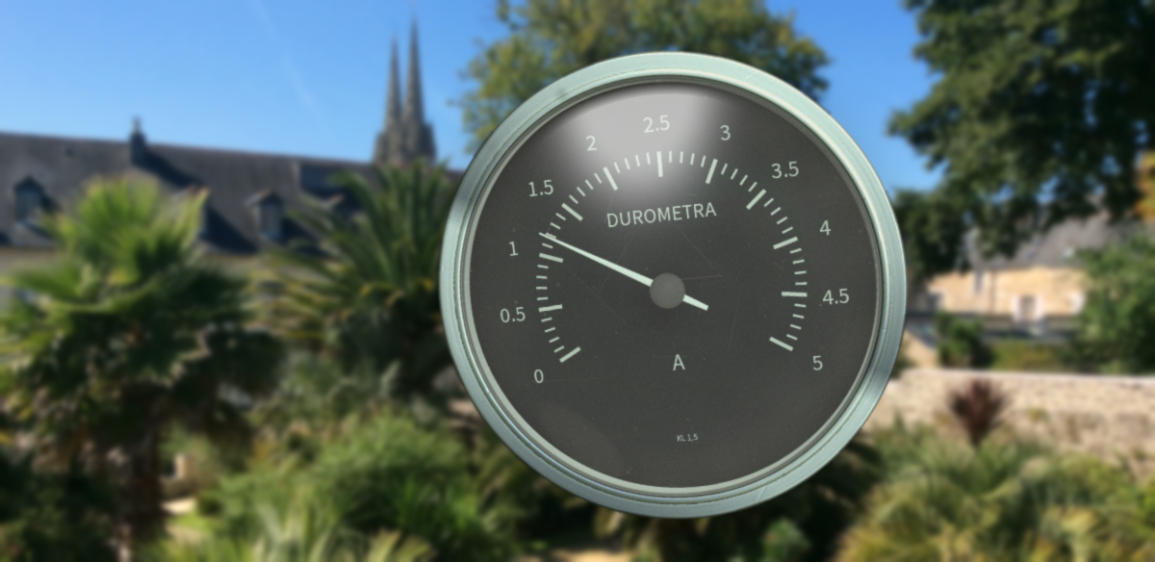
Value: 1.2 A
